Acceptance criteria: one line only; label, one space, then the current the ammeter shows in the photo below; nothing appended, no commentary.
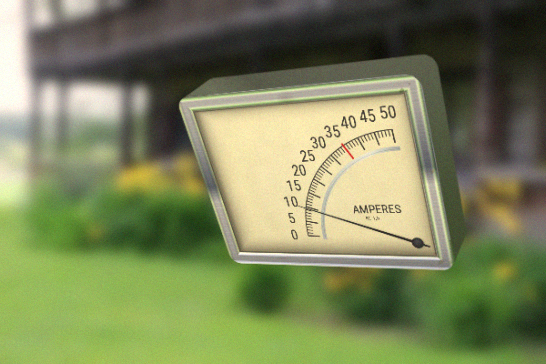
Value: 10 A
